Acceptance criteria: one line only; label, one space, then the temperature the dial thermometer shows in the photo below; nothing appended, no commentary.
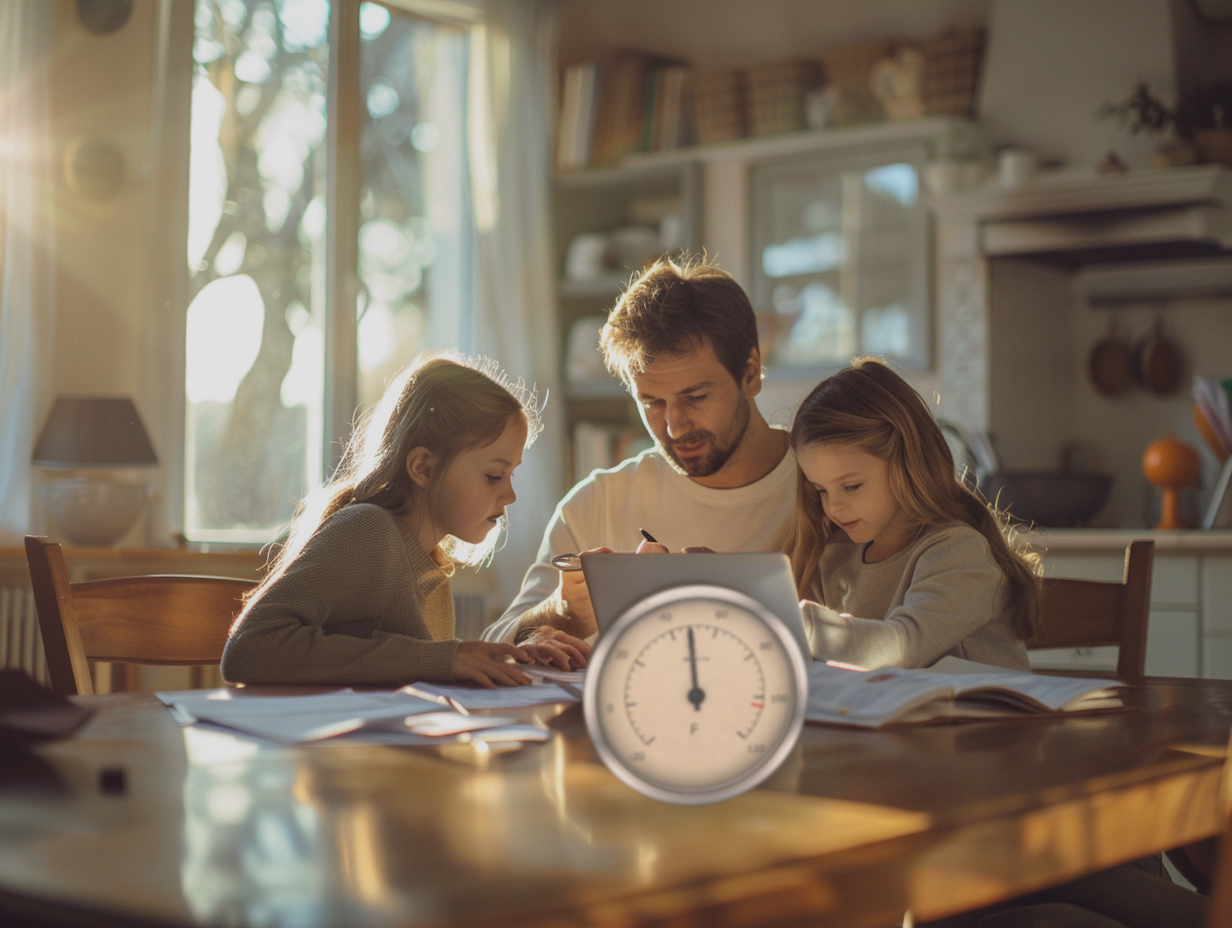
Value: 48 °F
